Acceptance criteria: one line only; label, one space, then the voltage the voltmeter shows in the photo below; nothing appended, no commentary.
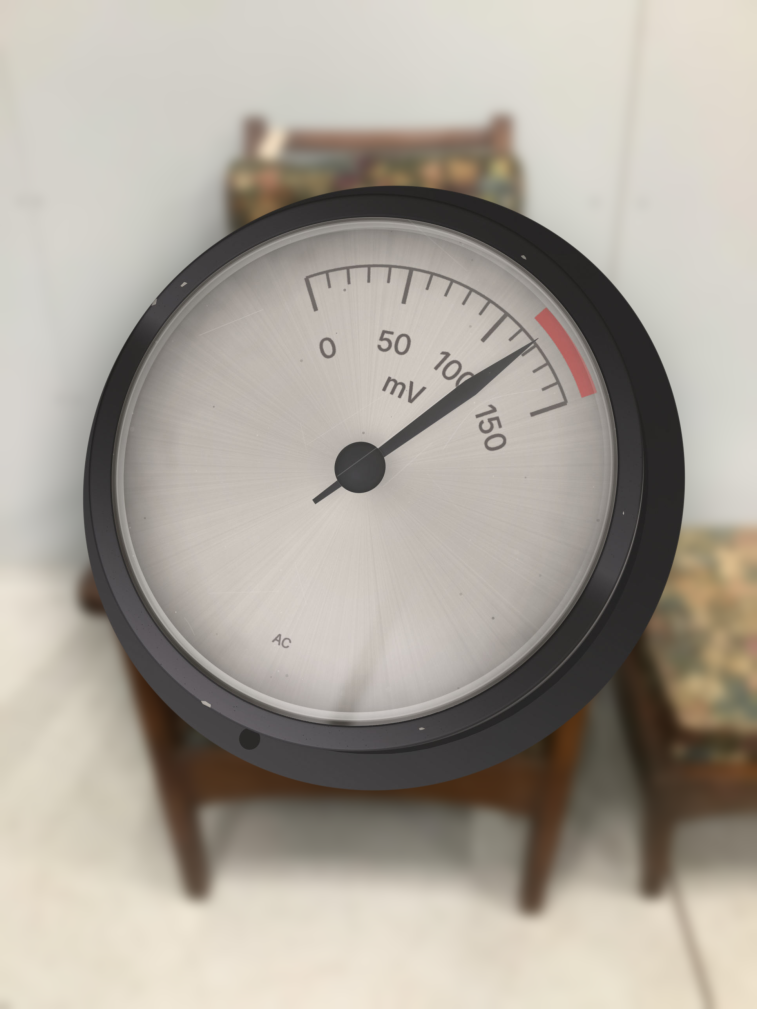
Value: 120 mV
